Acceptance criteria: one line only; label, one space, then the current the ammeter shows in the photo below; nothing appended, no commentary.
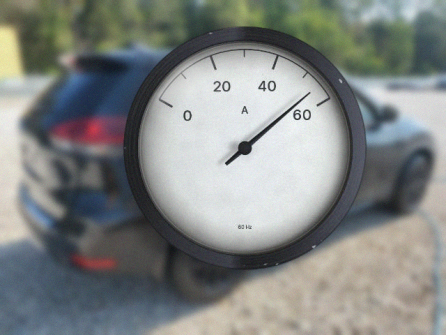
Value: 55 A
